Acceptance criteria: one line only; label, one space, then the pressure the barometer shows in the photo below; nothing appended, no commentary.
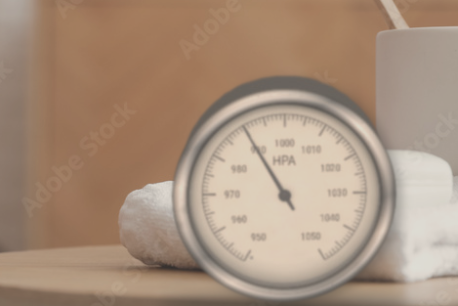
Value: 990 hPa
